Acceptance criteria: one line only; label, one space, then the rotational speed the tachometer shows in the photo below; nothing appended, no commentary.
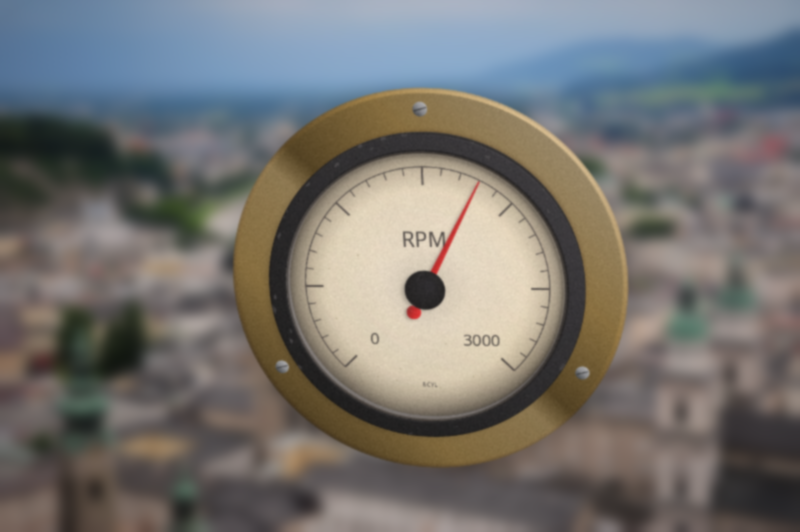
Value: 1800 rpm
